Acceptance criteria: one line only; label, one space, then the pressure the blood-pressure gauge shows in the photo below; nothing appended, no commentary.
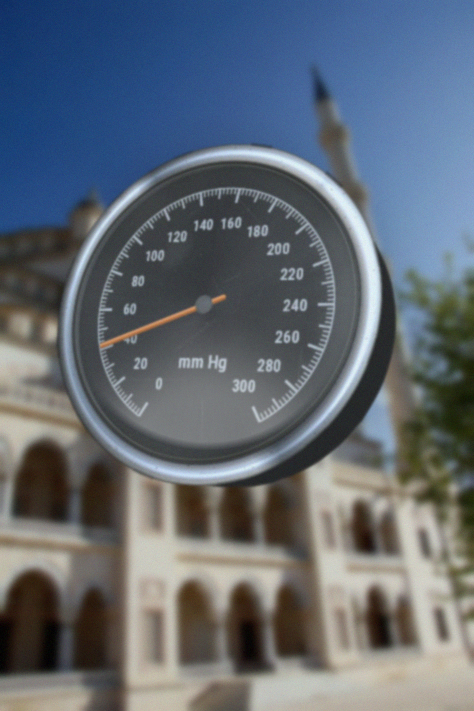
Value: 40 mmHg
